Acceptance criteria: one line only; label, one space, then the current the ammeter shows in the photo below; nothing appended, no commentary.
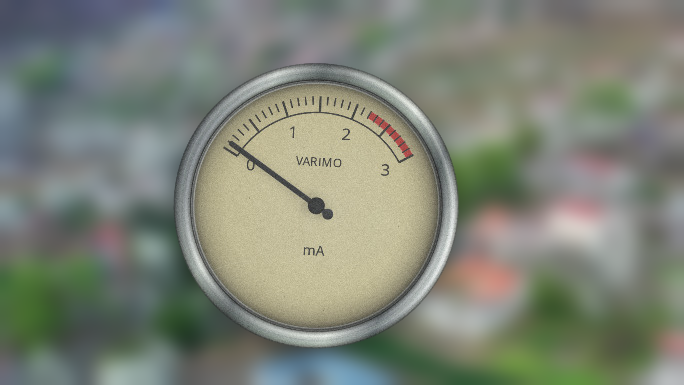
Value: 0.1 mA
